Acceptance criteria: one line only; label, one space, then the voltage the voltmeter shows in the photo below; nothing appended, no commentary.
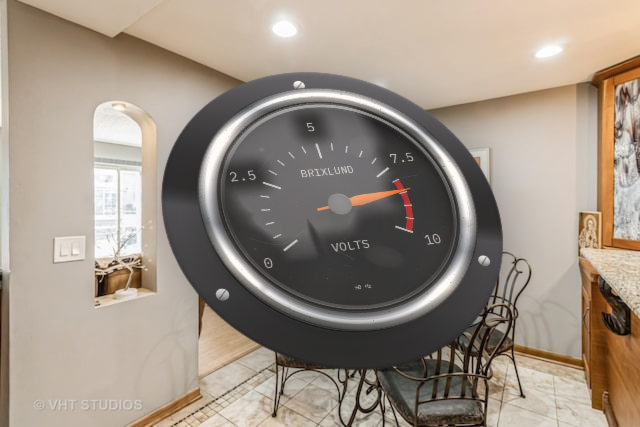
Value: 8.5 V
